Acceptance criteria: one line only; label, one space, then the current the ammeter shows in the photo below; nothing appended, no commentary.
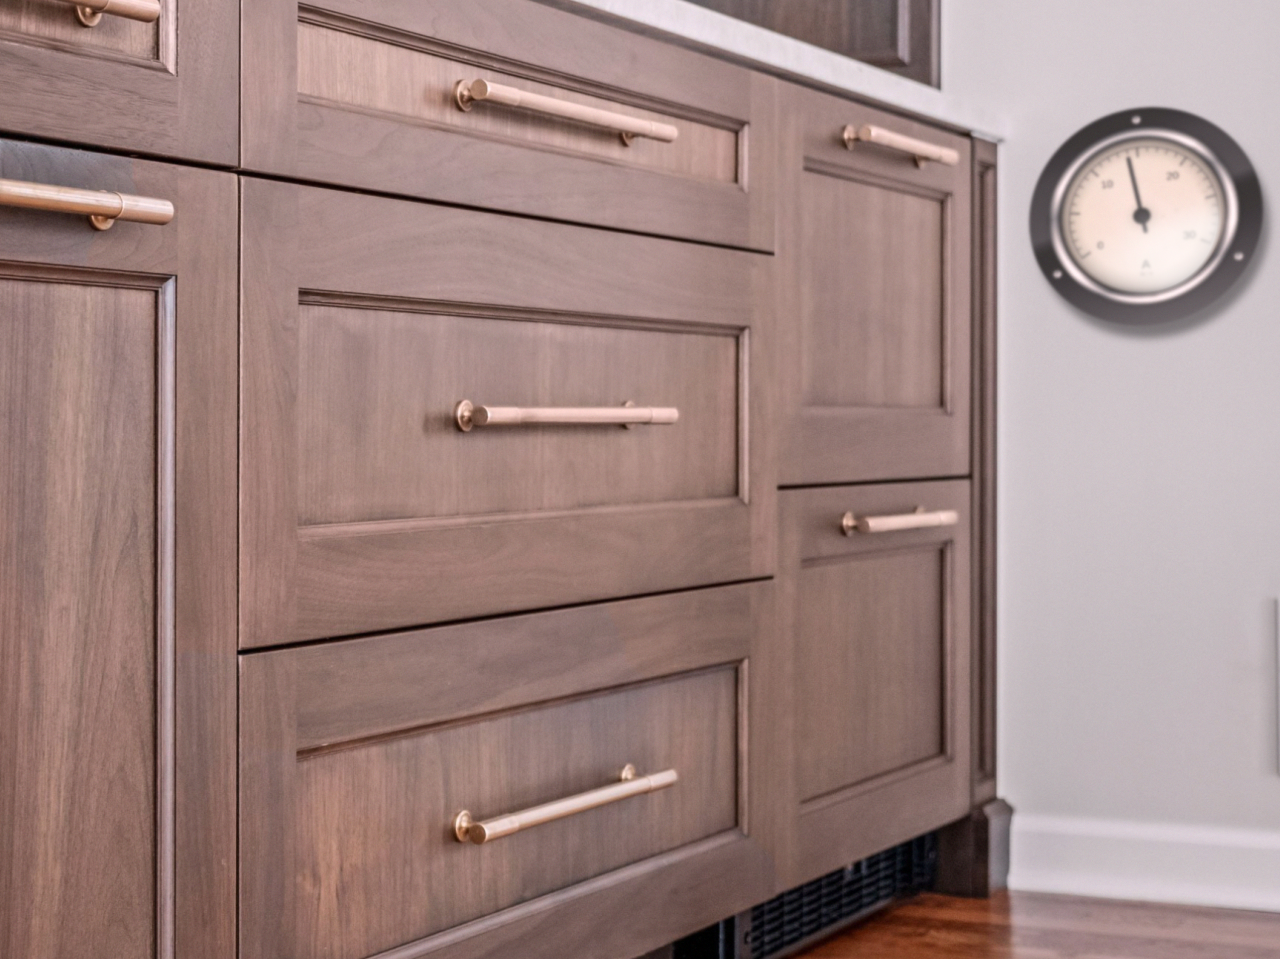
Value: 14 A
